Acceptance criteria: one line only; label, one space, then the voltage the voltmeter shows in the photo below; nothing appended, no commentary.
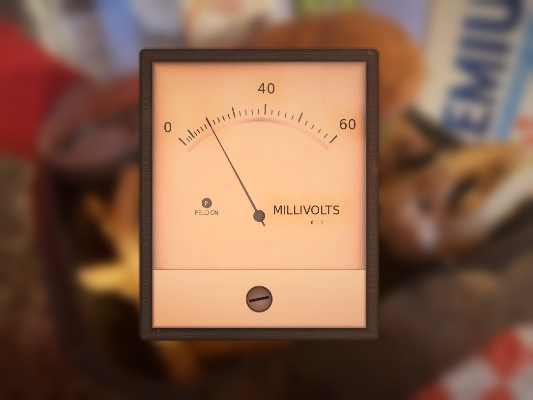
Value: 20 mV
